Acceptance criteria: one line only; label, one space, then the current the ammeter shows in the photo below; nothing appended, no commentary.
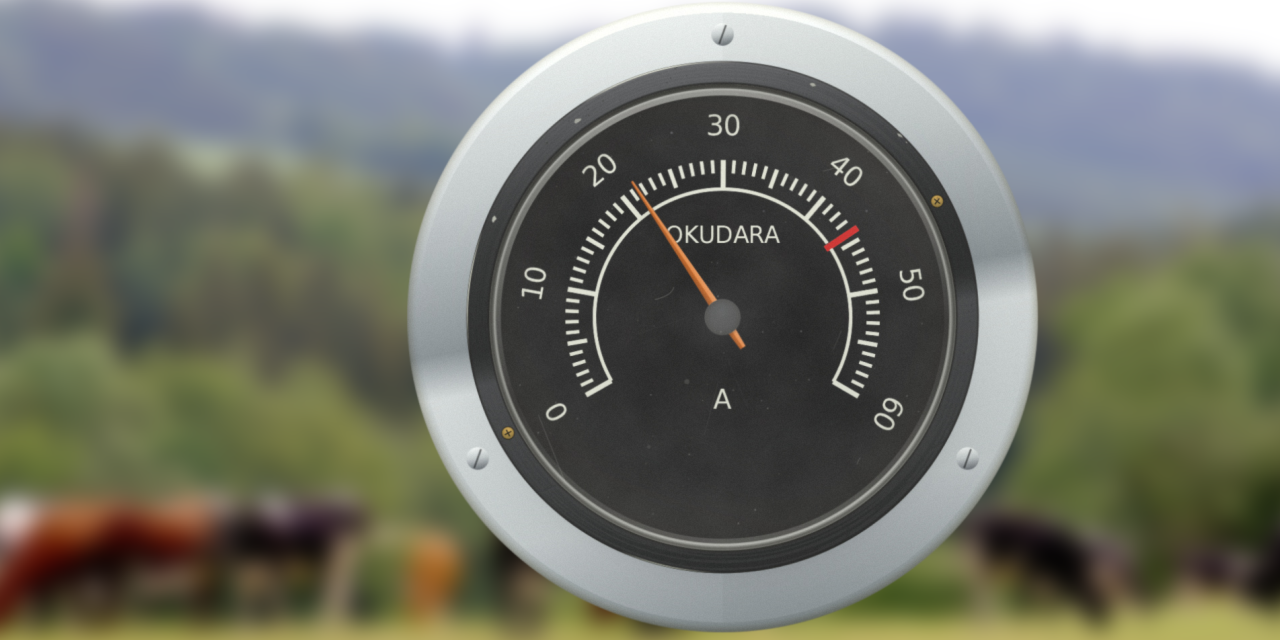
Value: 21.5 A
